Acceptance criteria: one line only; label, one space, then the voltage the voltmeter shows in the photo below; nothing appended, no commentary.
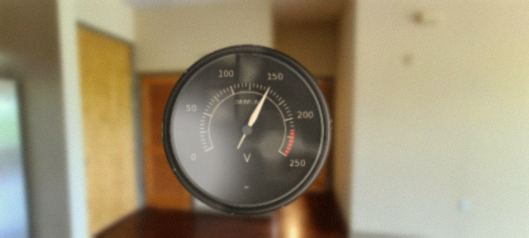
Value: 150 V
